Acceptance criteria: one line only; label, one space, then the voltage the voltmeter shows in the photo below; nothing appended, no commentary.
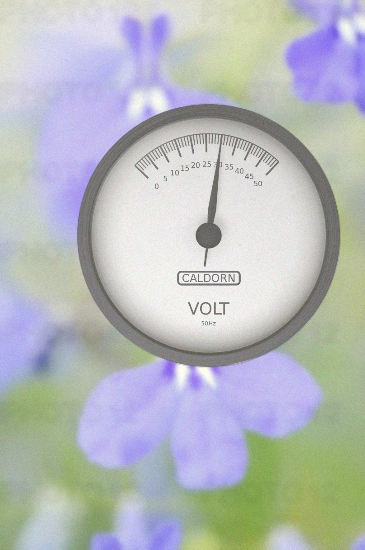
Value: 30 V
